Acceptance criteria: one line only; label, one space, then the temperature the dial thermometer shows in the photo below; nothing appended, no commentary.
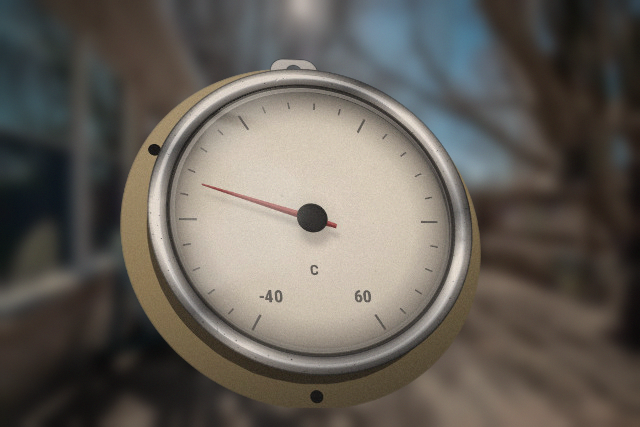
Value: -14 °C
